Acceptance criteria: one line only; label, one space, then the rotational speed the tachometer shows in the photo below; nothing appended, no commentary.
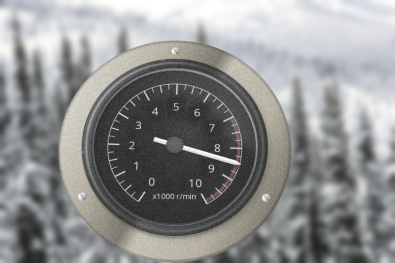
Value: 8500 rpm
